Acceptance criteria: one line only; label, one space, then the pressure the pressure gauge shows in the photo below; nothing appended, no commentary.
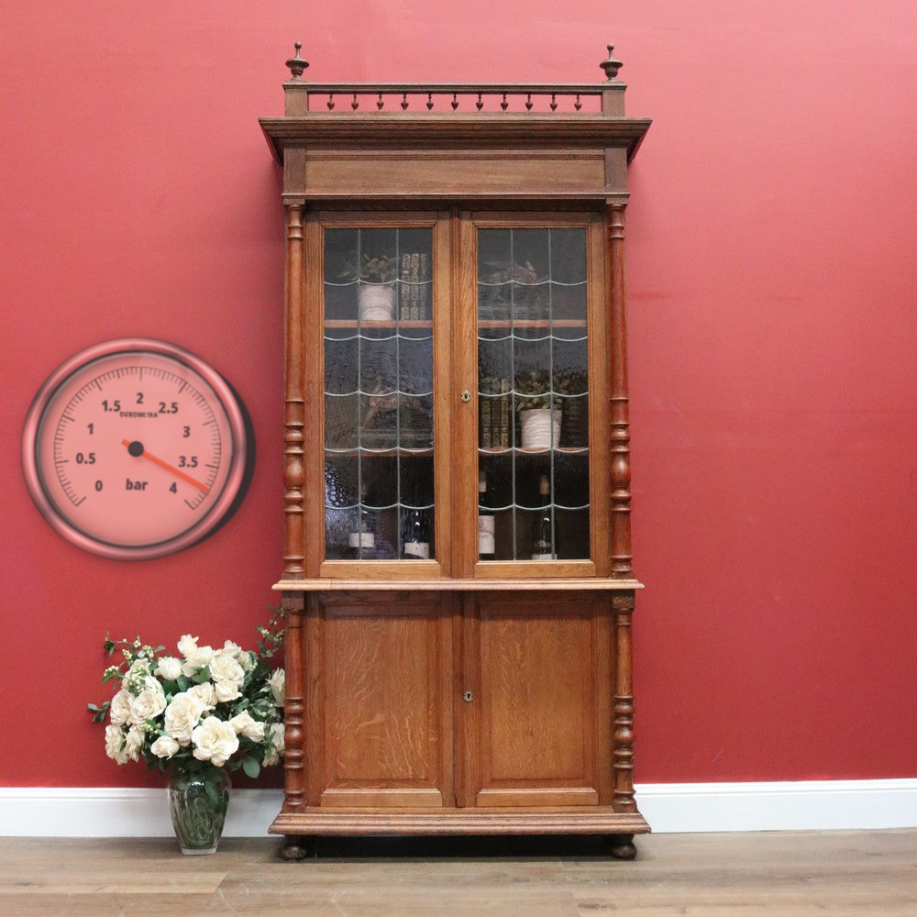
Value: 3.75 bar
